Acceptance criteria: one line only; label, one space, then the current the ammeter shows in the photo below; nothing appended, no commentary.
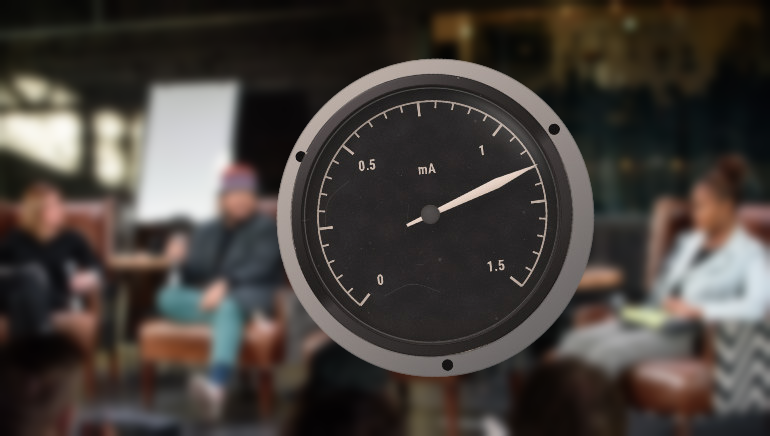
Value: 1.15 mA
